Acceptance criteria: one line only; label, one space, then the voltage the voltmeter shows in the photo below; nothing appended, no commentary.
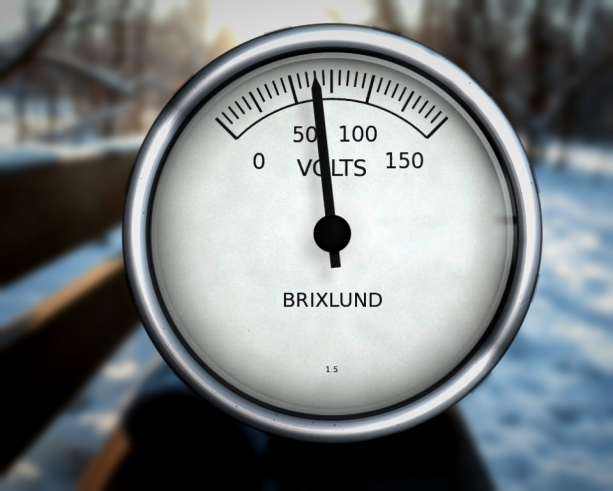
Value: 65 V
